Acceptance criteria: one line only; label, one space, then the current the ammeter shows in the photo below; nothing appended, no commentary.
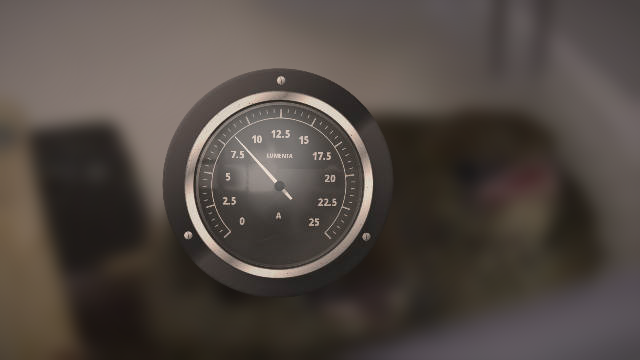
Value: 8.5 A
